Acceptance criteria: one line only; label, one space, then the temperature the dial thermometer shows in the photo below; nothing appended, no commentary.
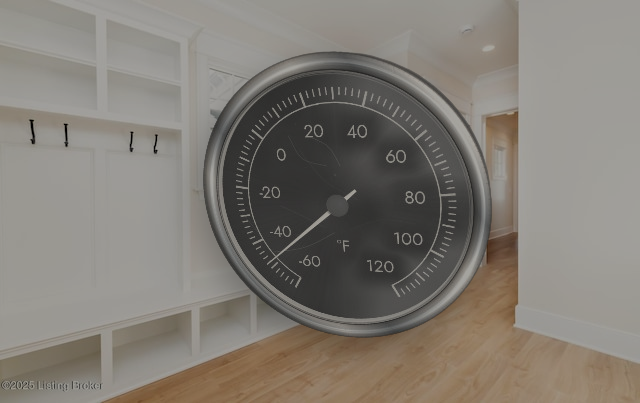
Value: -48 °F
